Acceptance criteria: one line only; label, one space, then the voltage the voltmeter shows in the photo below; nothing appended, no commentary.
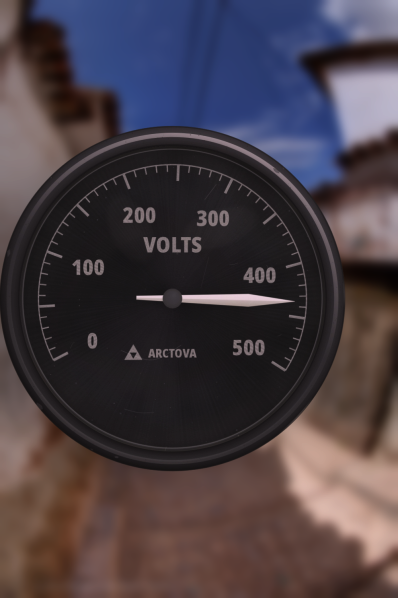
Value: 435 V
